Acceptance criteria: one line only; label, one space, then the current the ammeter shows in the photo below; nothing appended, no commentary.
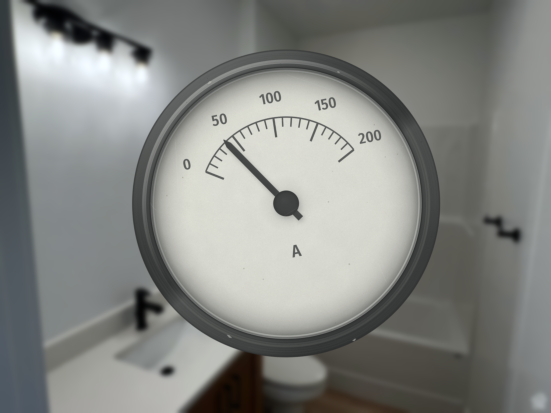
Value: 40 A
